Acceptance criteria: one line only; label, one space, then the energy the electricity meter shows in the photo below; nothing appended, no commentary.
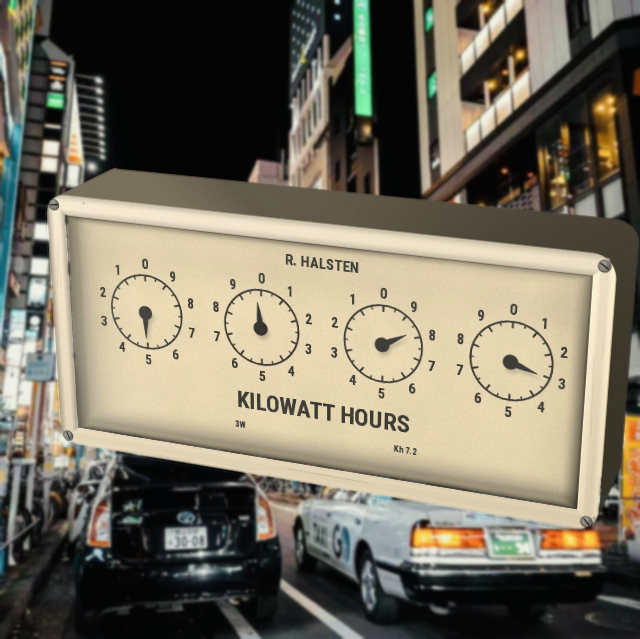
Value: 4983 kWh
